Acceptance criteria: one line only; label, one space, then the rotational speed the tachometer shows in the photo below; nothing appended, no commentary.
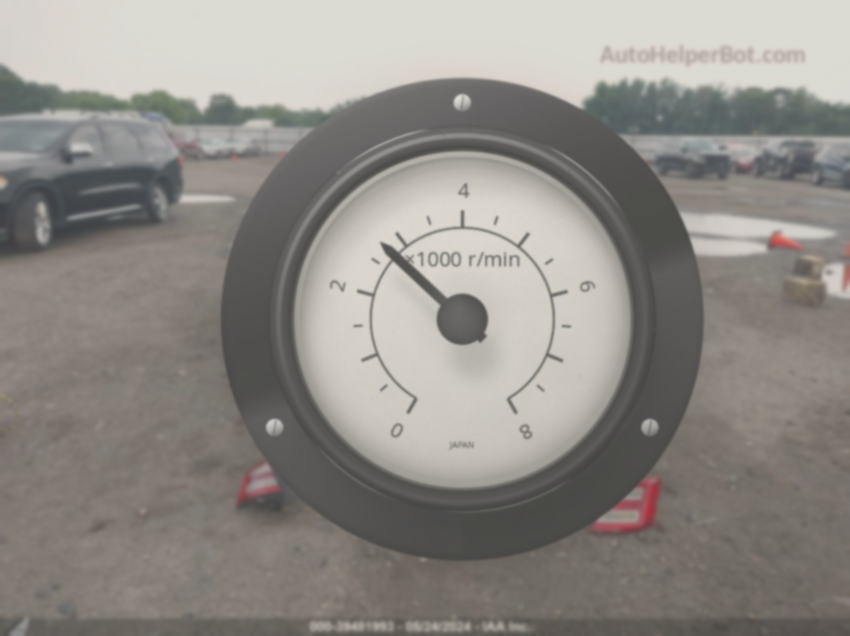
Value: 2750 rpm
